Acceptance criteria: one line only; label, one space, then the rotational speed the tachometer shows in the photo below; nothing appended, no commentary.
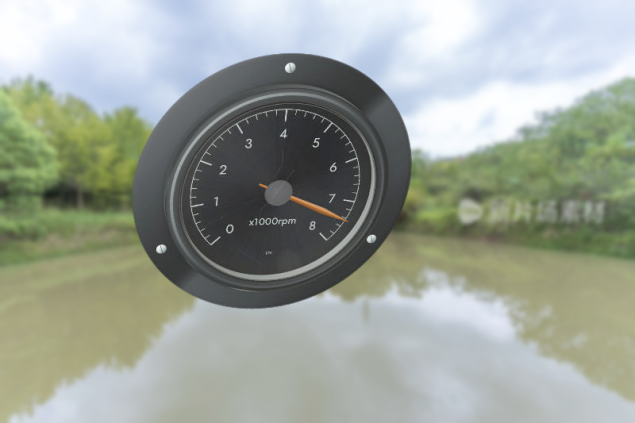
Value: 7400 rpm
